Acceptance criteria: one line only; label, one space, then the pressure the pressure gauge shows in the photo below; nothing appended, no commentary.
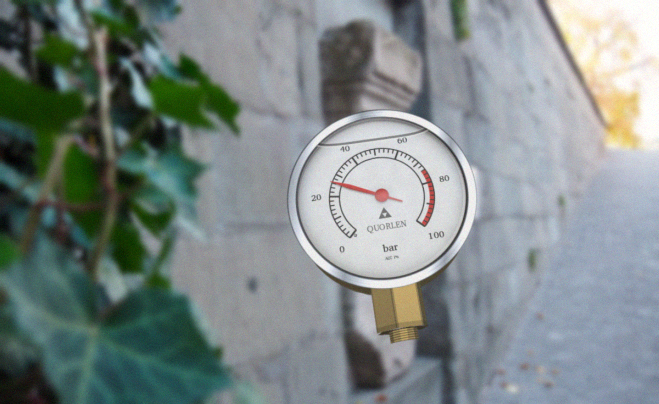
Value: 26 bar
